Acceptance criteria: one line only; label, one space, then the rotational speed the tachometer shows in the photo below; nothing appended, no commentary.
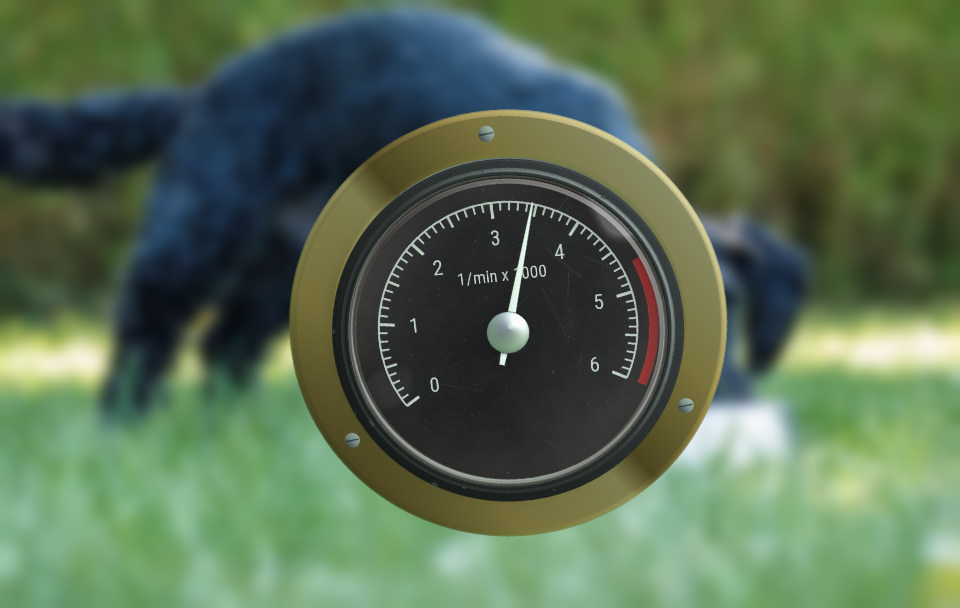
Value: 3450 rpm
